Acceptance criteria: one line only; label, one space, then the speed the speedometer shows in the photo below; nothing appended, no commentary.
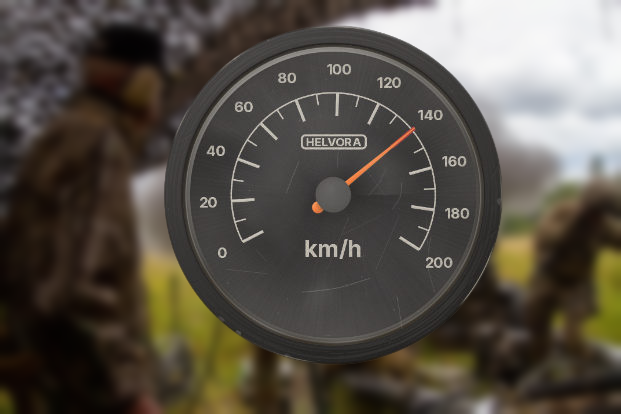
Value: 140 km/h
